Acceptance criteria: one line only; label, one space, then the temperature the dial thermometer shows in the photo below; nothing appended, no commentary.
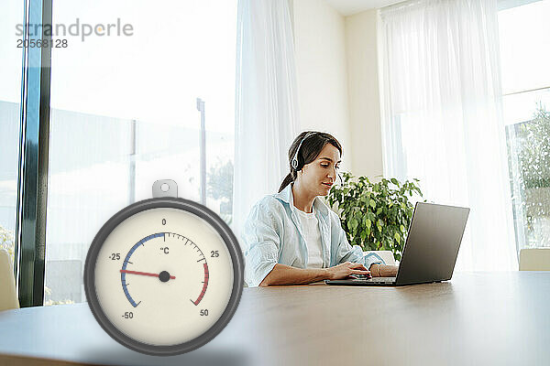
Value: -30 °C
